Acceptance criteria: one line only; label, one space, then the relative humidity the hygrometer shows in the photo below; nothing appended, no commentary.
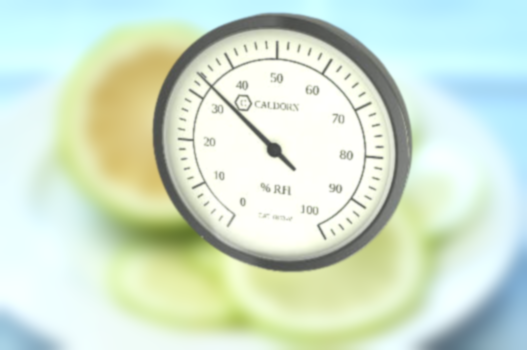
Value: 34 %
